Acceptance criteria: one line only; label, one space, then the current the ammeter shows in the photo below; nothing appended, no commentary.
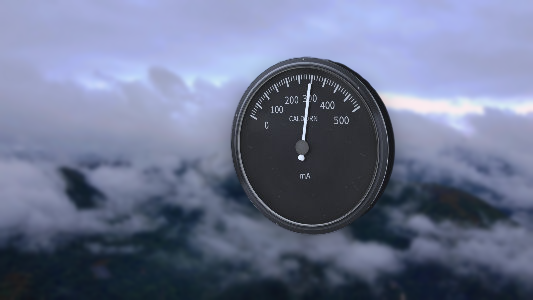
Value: 300 mA
